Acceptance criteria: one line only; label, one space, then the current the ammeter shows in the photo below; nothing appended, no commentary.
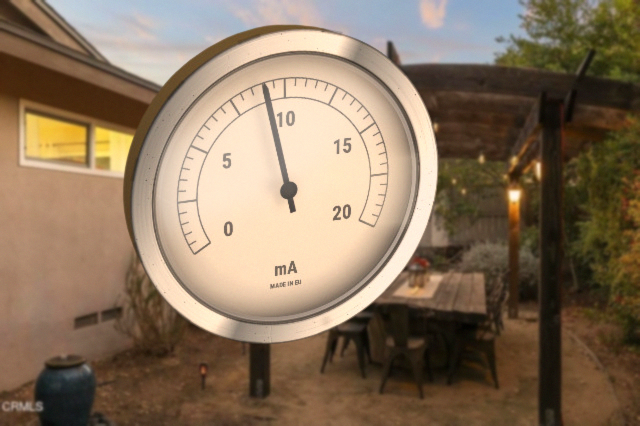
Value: 9 mA
